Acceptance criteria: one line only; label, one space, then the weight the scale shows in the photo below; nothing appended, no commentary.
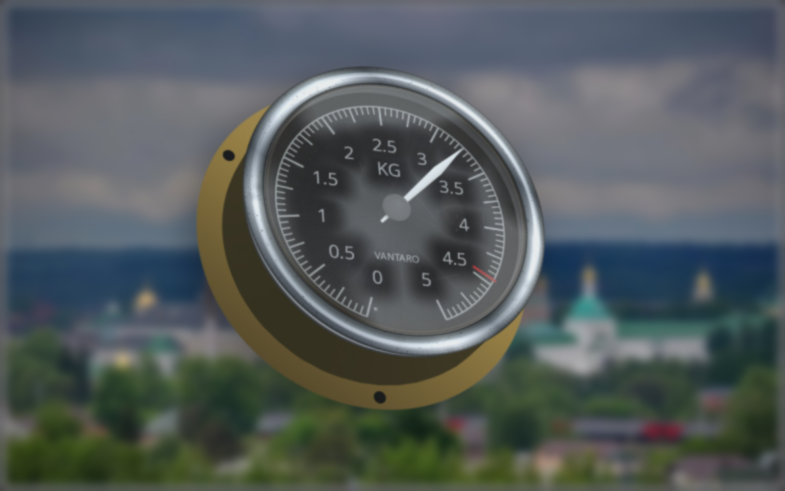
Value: 3.25 kg
